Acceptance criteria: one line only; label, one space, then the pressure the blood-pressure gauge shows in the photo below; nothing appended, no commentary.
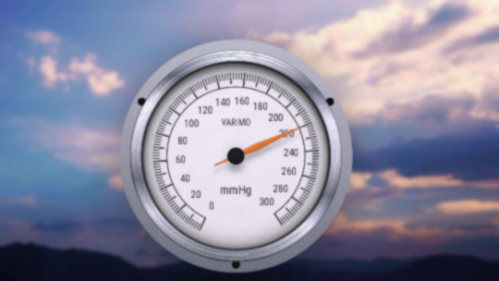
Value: 220 mmHg
